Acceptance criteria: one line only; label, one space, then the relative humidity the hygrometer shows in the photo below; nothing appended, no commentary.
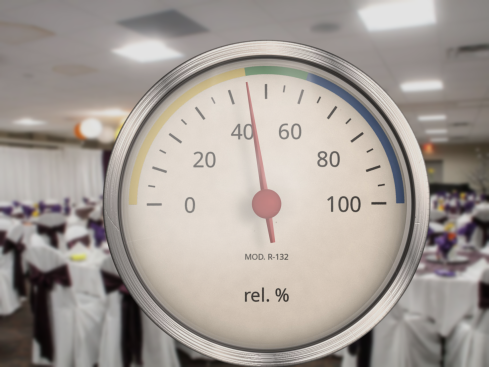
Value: 45 %
